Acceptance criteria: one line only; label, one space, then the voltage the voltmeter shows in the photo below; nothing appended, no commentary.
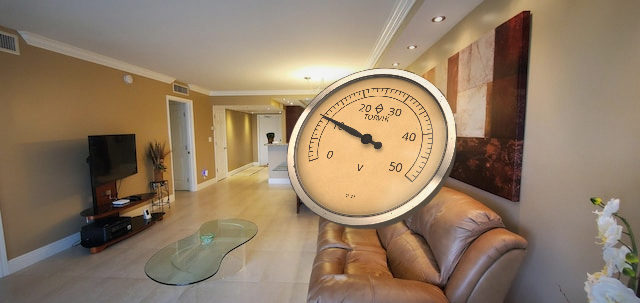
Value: 10 V
